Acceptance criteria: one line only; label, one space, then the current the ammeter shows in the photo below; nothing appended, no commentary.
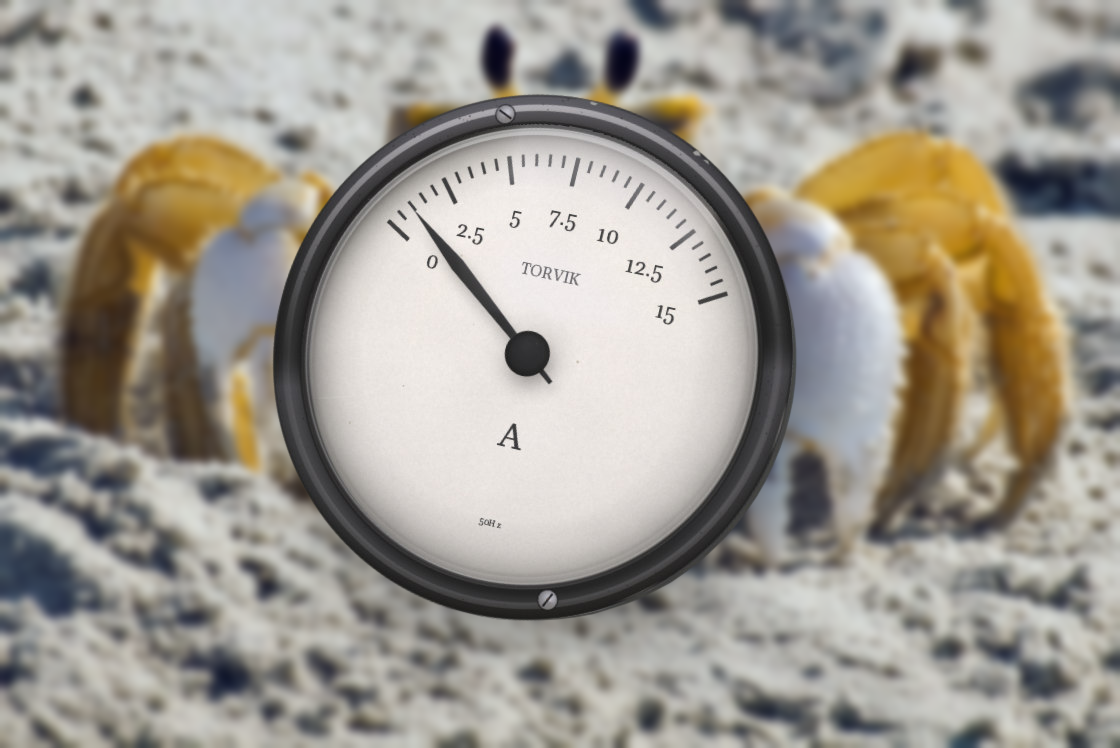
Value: 1 A
